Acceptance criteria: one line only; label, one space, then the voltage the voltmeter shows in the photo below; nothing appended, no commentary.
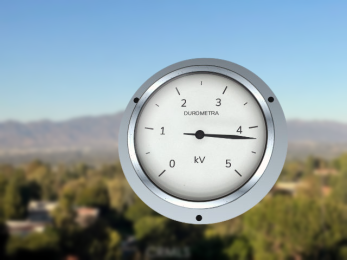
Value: 4.25 kV
